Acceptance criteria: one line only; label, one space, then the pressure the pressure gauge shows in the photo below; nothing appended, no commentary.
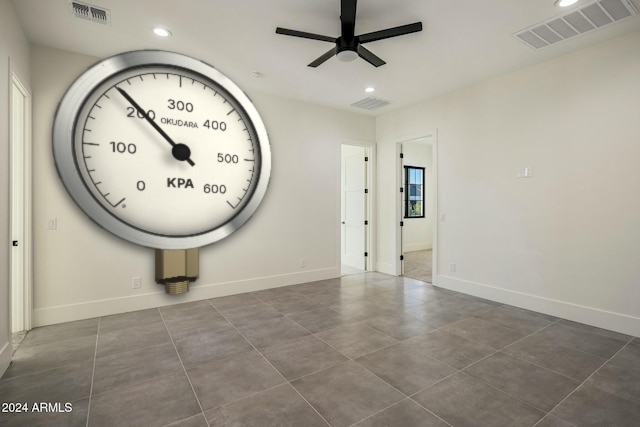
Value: 200 kPa
